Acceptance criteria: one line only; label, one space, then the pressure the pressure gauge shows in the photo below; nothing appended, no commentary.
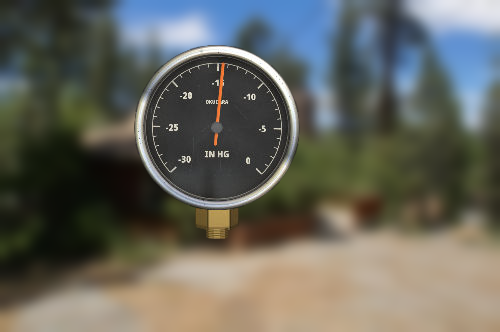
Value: -14.5 inHg
